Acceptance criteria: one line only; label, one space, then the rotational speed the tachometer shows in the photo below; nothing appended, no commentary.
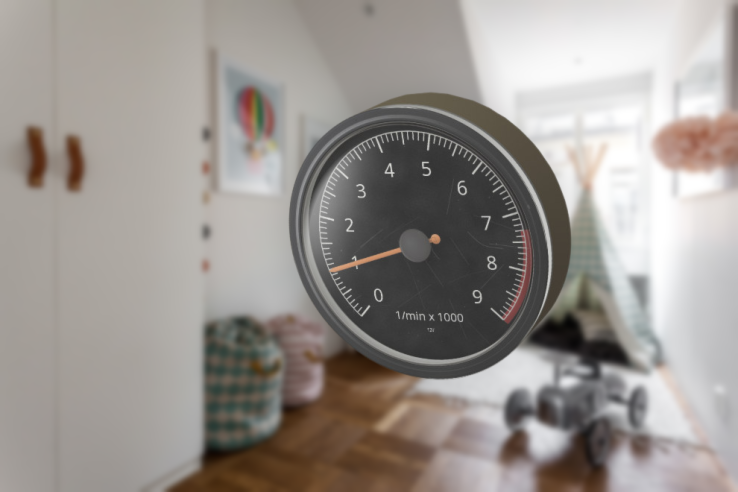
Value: 1000 rpm
